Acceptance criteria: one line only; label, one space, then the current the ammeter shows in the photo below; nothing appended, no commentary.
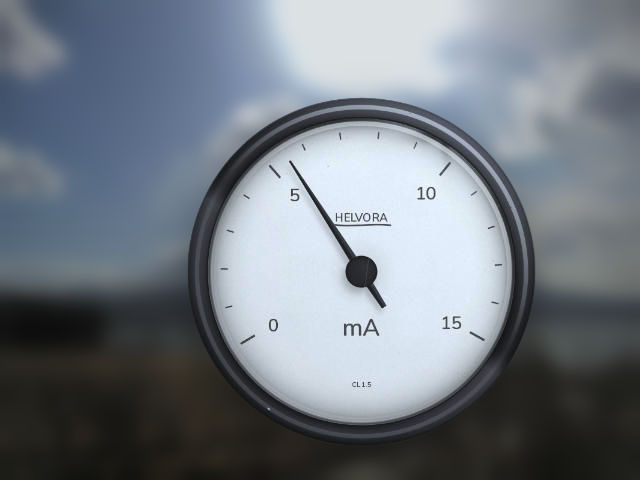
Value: 5.5 mA
